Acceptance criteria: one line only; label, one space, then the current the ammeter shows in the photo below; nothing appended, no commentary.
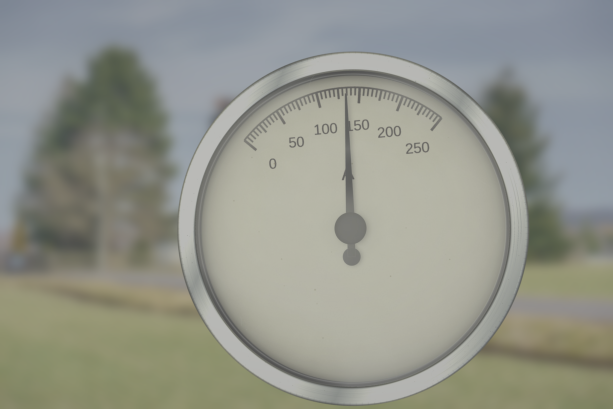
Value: 135 A
